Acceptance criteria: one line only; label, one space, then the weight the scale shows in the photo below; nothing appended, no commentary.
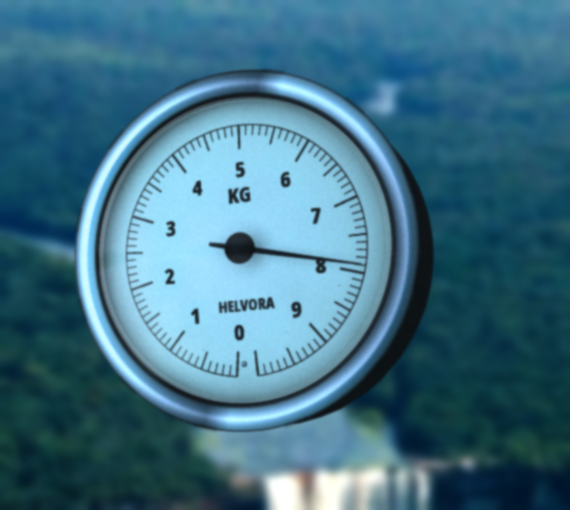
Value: 7.9 kg
